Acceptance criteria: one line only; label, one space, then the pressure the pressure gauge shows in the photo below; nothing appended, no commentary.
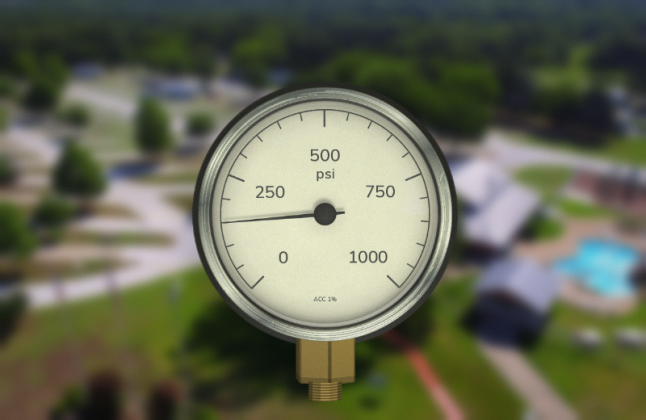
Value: 150 psi
